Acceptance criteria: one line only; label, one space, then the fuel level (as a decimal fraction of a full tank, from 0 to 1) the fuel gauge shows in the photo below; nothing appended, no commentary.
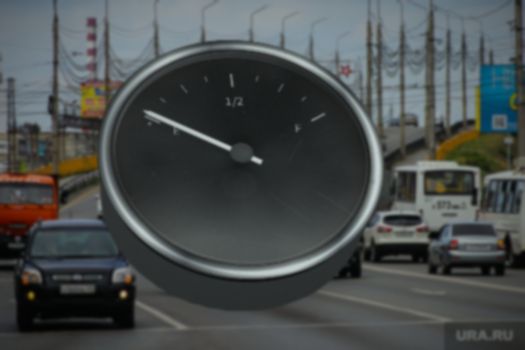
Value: 0
